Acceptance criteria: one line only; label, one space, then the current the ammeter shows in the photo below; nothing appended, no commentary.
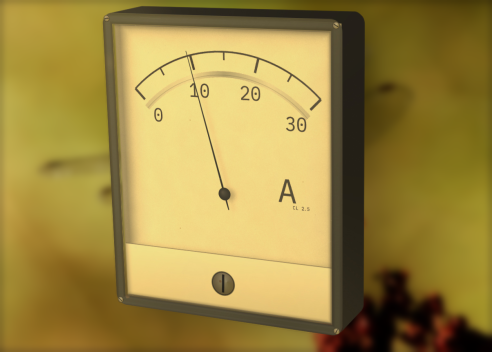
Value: 10 A
